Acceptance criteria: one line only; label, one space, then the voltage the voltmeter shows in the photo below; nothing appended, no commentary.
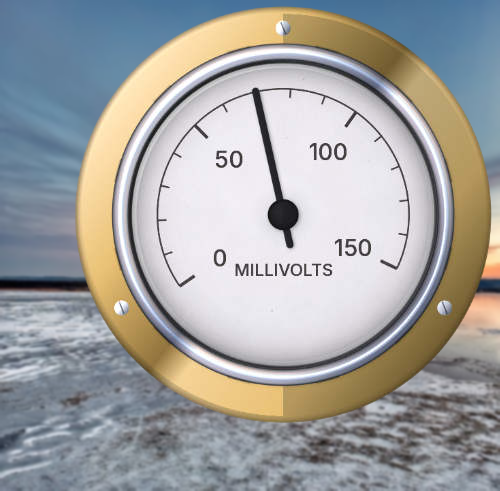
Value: 70 mV
